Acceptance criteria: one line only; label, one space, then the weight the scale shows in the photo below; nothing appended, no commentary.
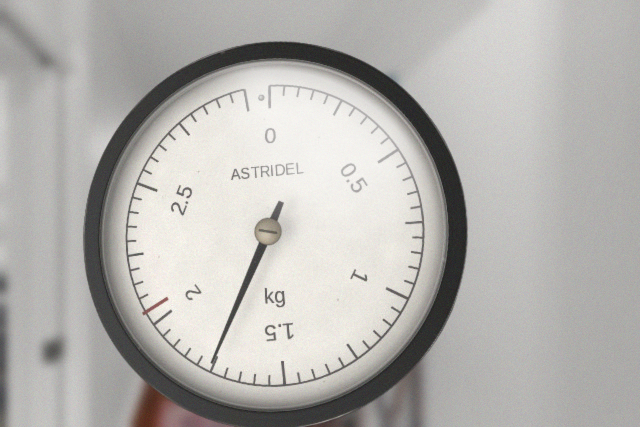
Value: 1.75 kg
